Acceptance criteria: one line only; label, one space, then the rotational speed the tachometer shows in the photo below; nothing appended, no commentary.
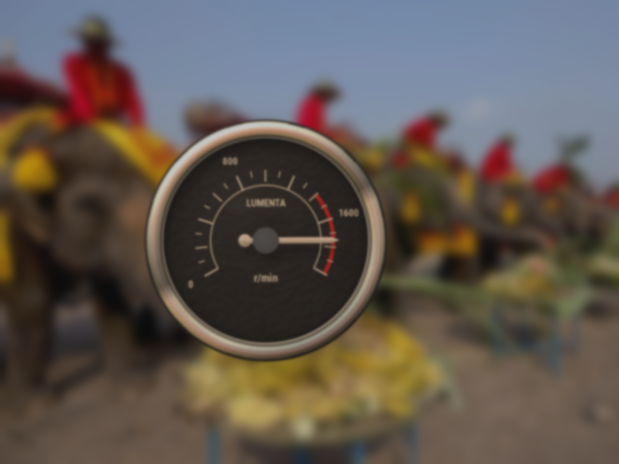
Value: 1750 rpm
